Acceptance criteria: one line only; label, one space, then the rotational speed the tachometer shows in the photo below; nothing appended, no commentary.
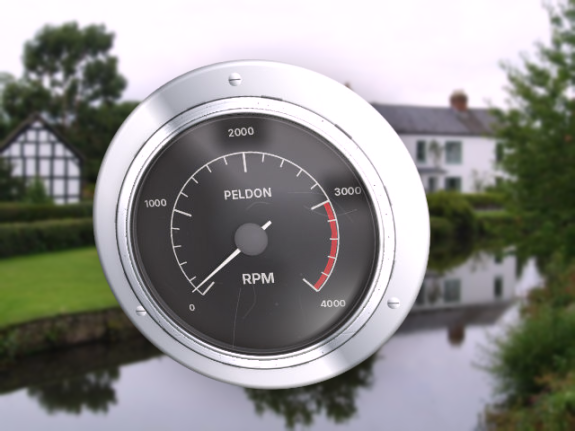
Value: 100 rpm
